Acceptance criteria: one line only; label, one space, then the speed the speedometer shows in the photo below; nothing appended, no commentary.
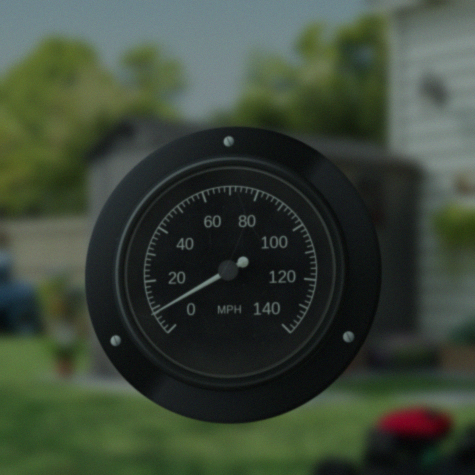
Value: 8 mph
